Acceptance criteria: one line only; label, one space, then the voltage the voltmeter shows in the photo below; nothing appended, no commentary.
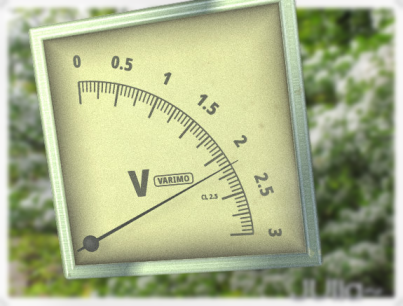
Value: 2.15 V
